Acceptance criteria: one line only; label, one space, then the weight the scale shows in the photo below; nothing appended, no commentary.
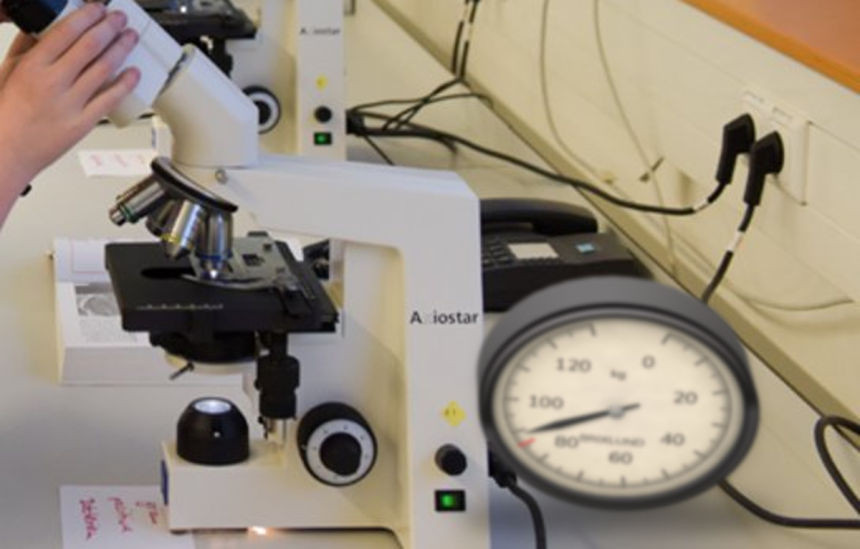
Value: 90 kg
